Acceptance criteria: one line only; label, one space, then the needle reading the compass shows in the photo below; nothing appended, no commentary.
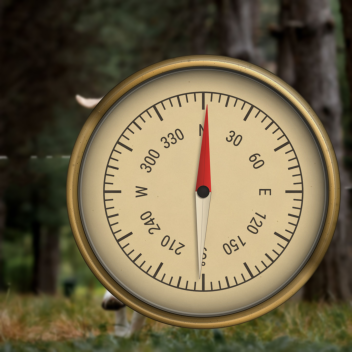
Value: 2.5 °
